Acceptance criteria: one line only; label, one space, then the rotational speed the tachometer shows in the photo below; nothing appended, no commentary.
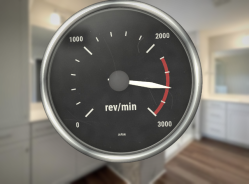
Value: 2600 rpm
